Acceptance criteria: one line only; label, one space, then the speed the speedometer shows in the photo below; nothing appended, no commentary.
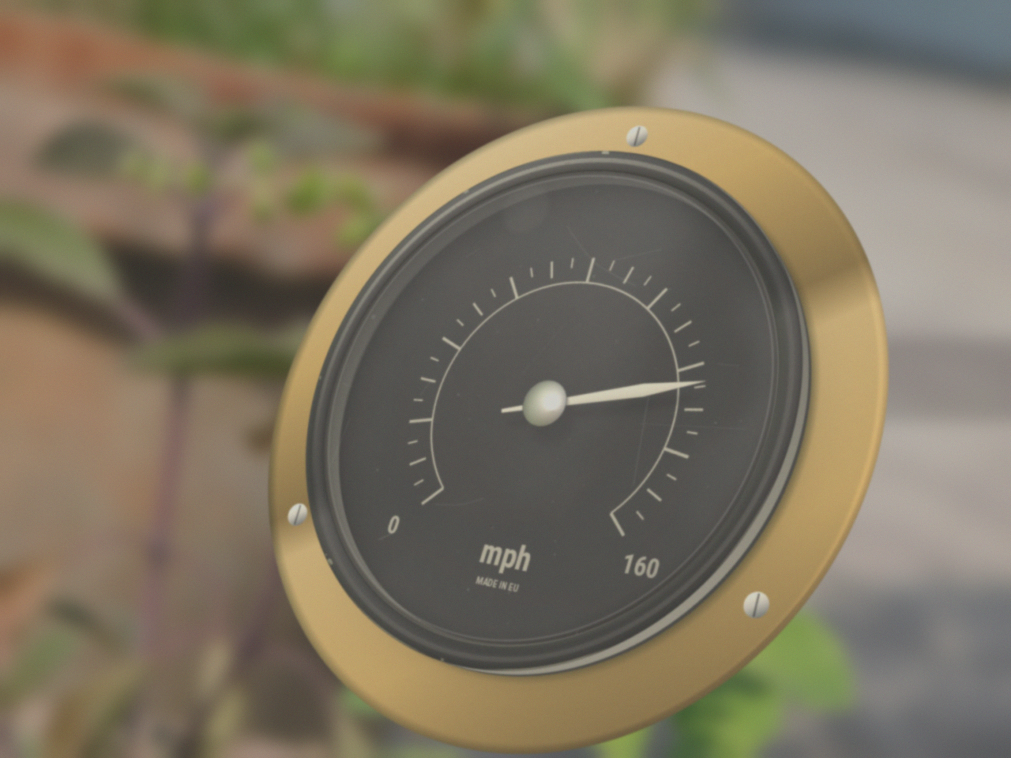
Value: 125 mph
